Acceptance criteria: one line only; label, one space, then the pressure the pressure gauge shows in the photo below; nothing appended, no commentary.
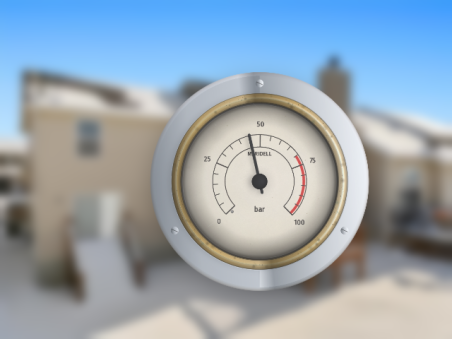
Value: 45 bar
